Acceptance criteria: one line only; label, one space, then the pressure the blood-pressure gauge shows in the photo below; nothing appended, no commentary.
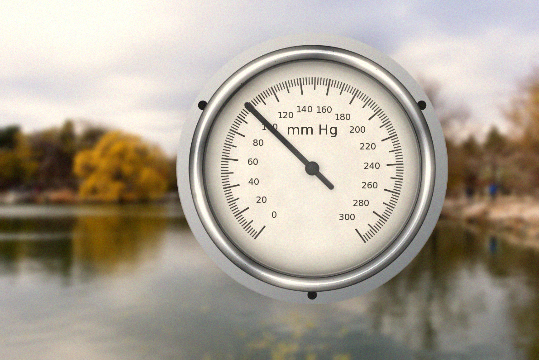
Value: 100 mmHg
